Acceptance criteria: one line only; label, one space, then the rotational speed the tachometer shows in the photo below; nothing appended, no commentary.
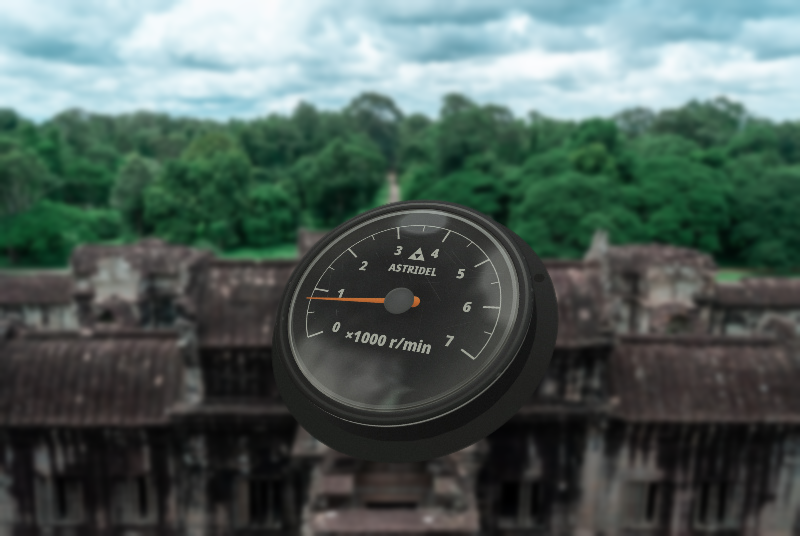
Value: 750 rpm
